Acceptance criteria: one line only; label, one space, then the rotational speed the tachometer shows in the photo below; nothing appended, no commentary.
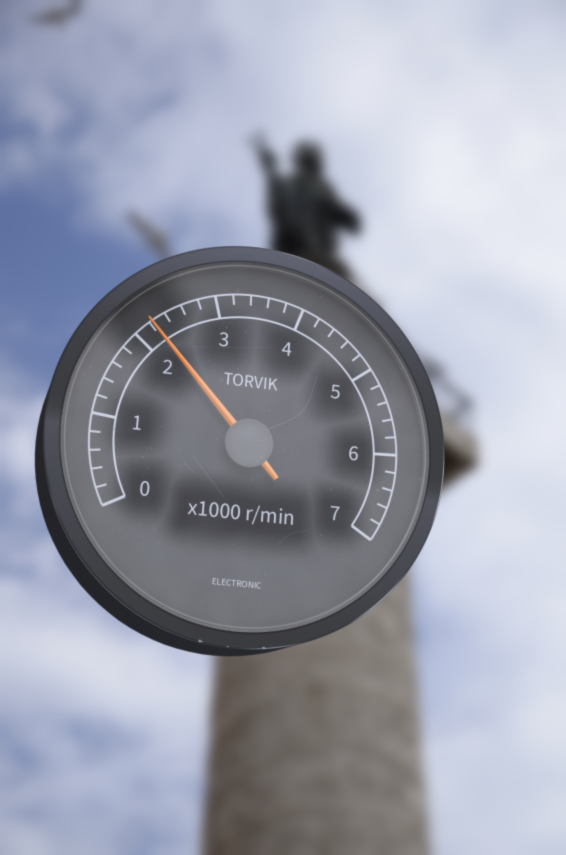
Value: 2200 rpm
